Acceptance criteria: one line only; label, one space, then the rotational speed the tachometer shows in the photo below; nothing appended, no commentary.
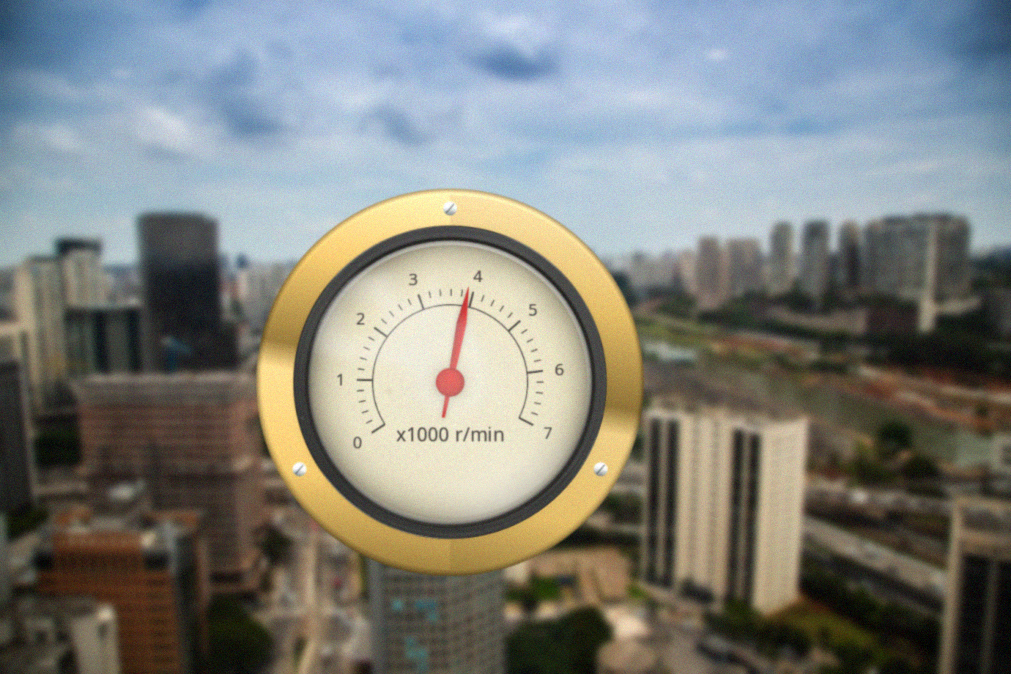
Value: 3900 rpm
